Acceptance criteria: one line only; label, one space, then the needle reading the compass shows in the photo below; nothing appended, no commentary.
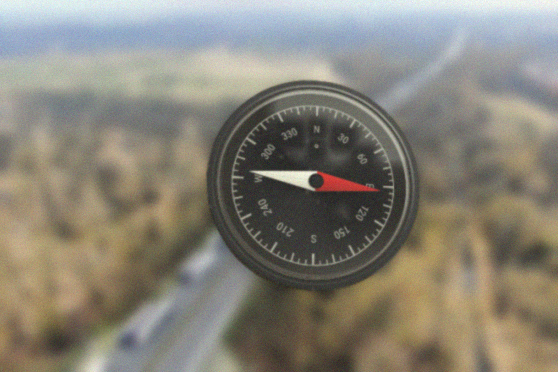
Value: 95 °
